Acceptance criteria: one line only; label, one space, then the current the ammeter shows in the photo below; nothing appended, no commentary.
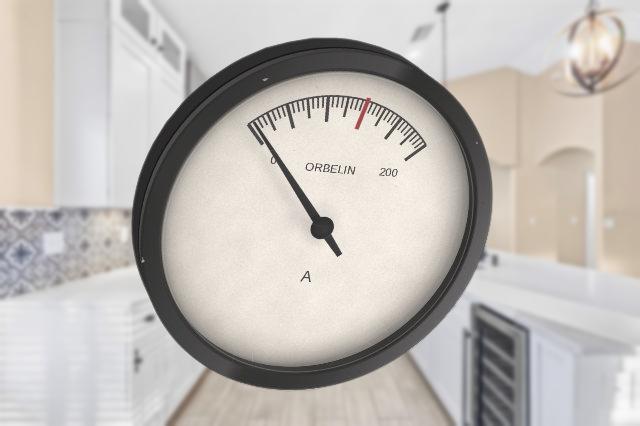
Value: 5 A
